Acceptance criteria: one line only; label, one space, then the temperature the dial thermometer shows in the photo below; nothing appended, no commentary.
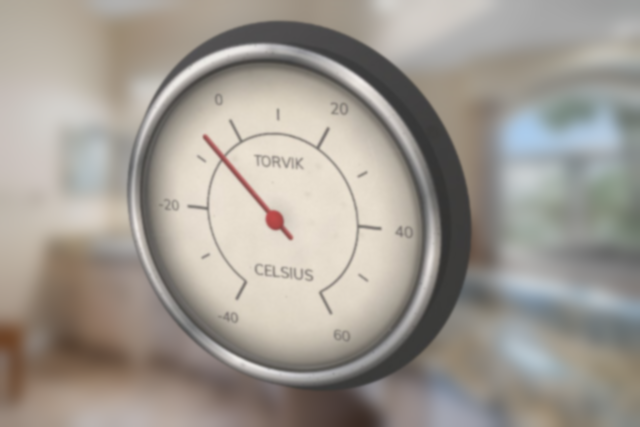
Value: -5 °C
